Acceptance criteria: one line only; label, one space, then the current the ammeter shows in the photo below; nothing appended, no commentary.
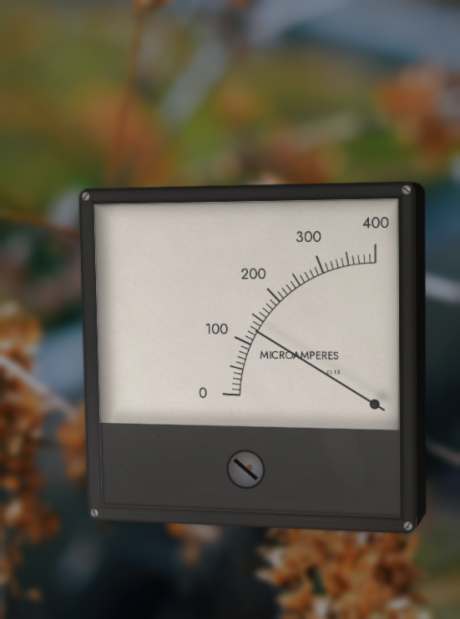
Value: 130 µA
